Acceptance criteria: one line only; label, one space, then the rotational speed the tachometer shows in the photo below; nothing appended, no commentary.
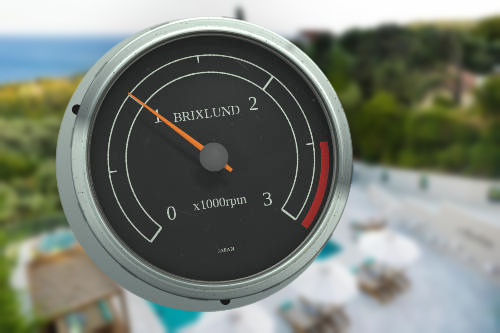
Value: 1000 rpm
